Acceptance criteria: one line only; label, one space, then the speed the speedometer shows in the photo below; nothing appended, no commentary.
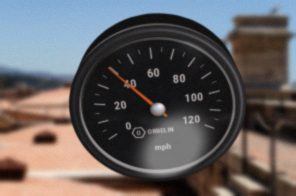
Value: 40 mph
